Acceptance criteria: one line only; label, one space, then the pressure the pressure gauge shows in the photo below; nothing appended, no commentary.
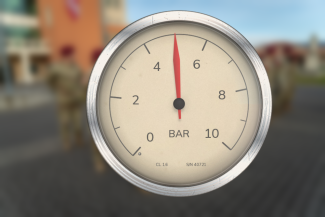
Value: 5 bar
